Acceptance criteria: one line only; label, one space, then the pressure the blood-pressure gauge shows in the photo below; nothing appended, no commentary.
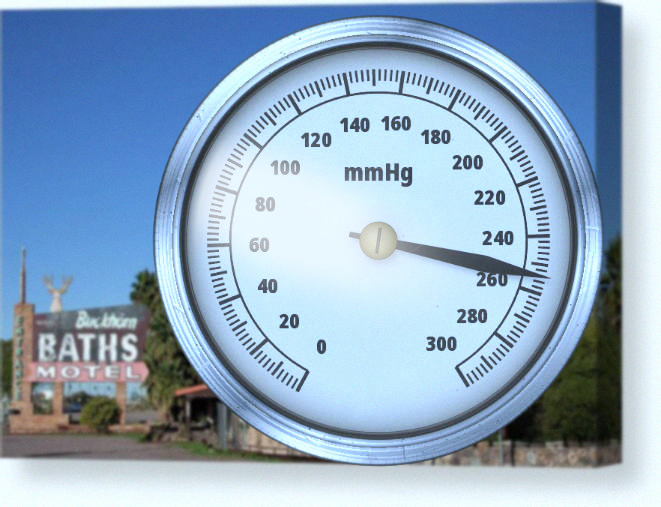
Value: 254 mmHg
